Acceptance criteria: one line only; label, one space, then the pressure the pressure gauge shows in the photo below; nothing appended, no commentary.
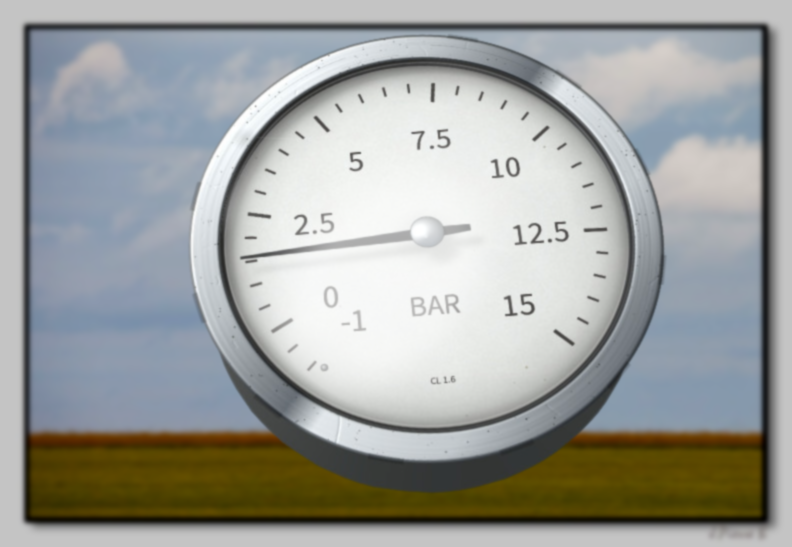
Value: 1.5 bar
